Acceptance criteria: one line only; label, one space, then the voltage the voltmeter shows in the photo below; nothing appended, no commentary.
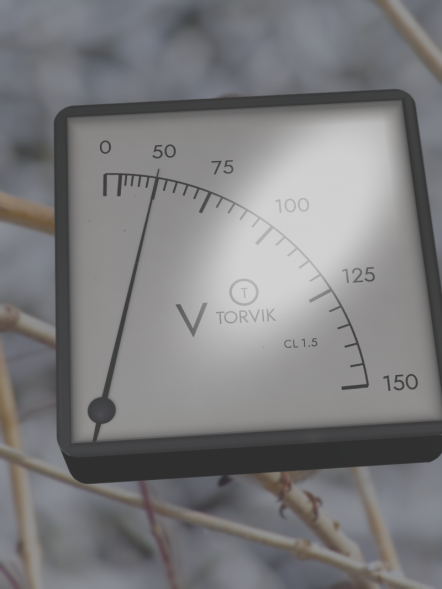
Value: 50 V
